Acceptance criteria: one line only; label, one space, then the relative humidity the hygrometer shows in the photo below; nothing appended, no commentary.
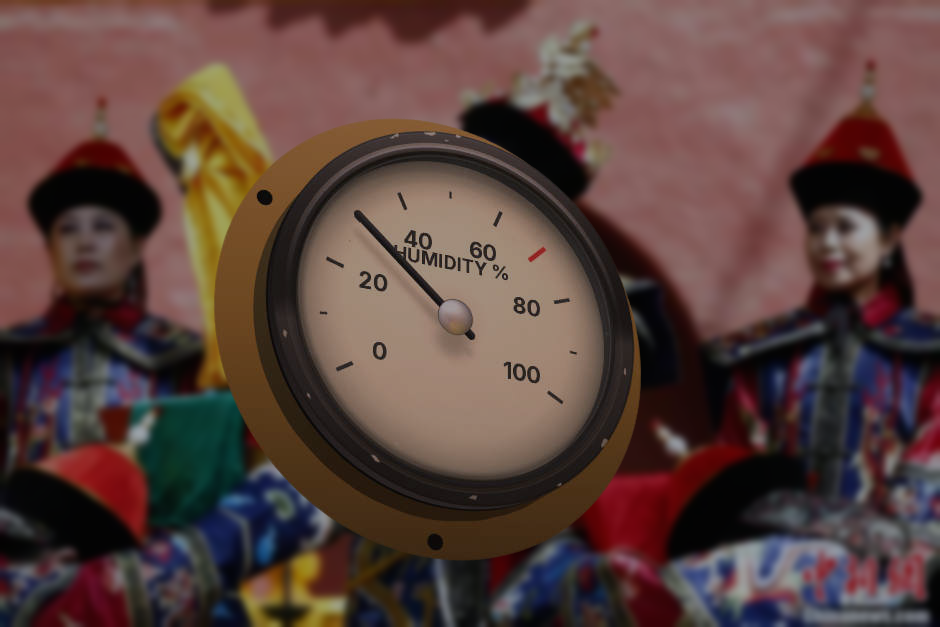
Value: 30 %
